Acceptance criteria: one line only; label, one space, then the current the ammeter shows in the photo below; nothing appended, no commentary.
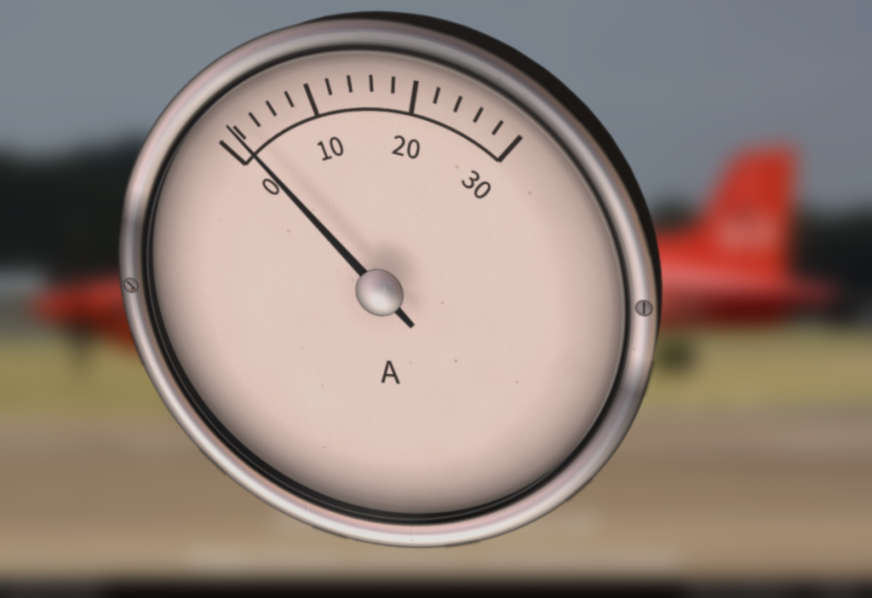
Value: 2 A
